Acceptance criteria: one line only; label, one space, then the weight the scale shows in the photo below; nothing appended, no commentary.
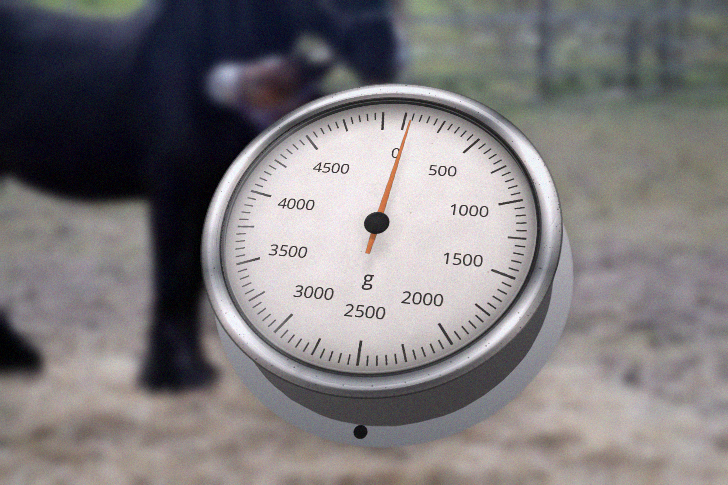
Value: 50 g
